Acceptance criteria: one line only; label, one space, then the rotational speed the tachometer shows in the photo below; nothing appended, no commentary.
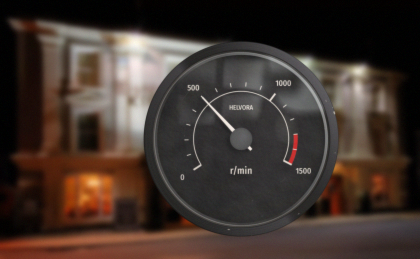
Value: 500 rpm
